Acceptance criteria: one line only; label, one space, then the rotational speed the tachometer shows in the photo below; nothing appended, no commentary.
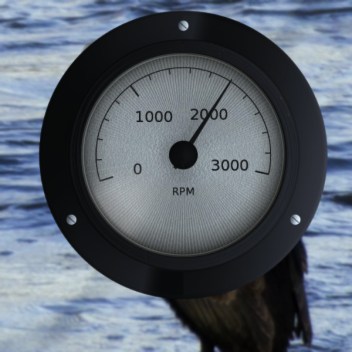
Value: 2000 rpm
